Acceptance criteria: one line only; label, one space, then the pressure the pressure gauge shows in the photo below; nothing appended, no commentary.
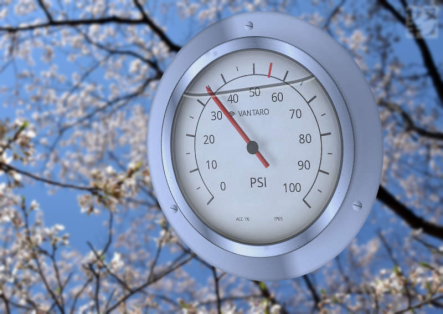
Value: 35 psi
